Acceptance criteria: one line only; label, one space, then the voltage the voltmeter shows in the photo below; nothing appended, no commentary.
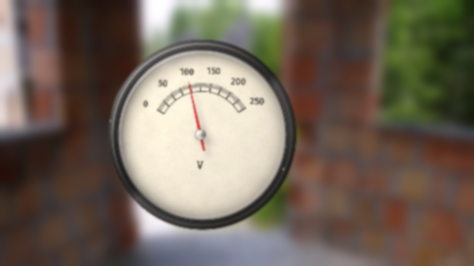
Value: 100 V
